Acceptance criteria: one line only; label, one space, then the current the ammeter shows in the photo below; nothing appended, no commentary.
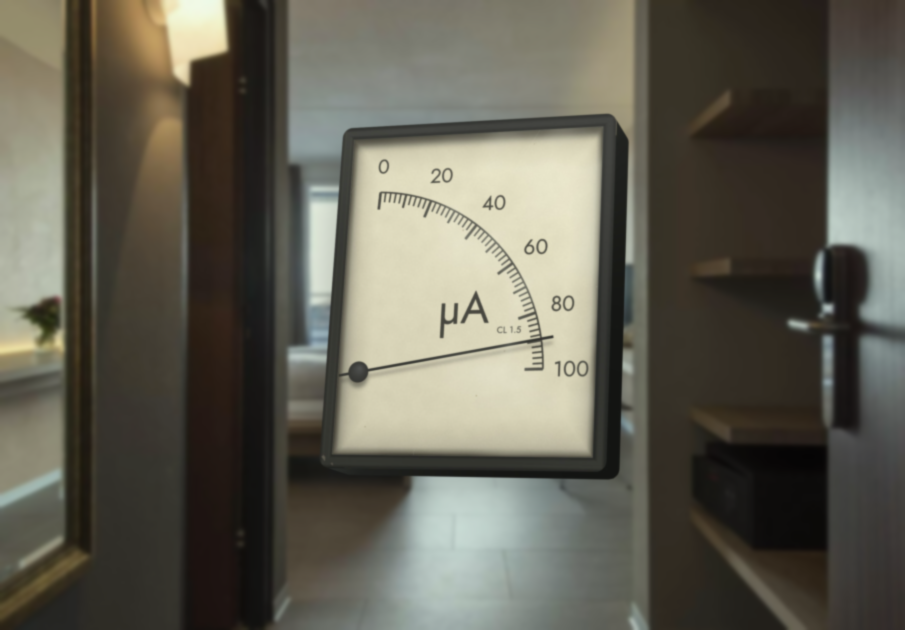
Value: 90 µA
